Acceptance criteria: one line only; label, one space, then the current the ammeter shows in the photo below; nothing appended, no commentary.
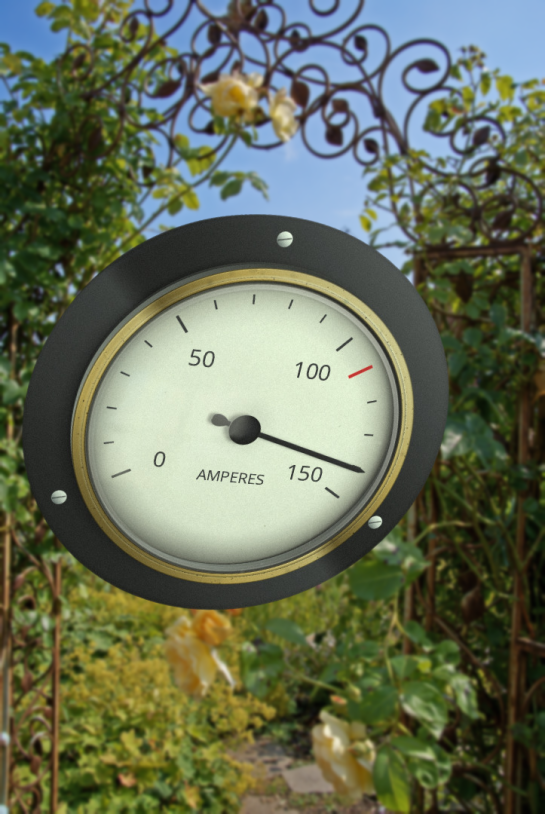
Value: 140 A
